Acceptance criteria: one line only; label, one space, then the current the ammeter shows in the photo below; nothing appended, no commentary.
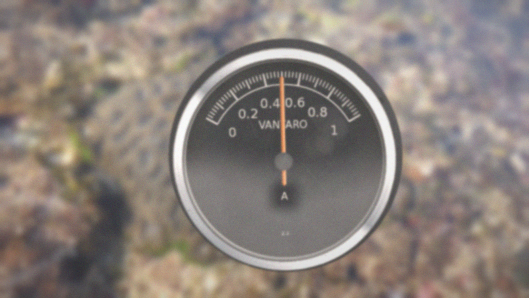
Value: 0.5 A
